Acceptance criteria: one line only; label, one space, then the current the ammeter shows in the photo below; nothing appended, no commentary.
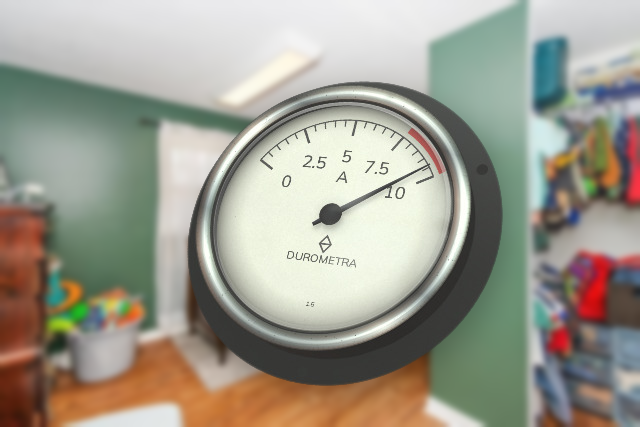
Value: 9.5 A
